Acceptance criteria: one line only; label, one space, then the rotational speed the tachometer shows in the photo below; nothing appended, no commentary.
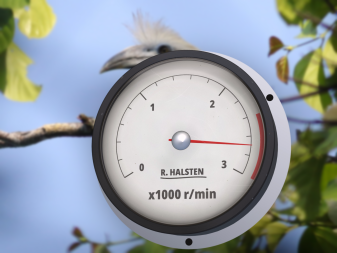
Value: 2700 rpm
